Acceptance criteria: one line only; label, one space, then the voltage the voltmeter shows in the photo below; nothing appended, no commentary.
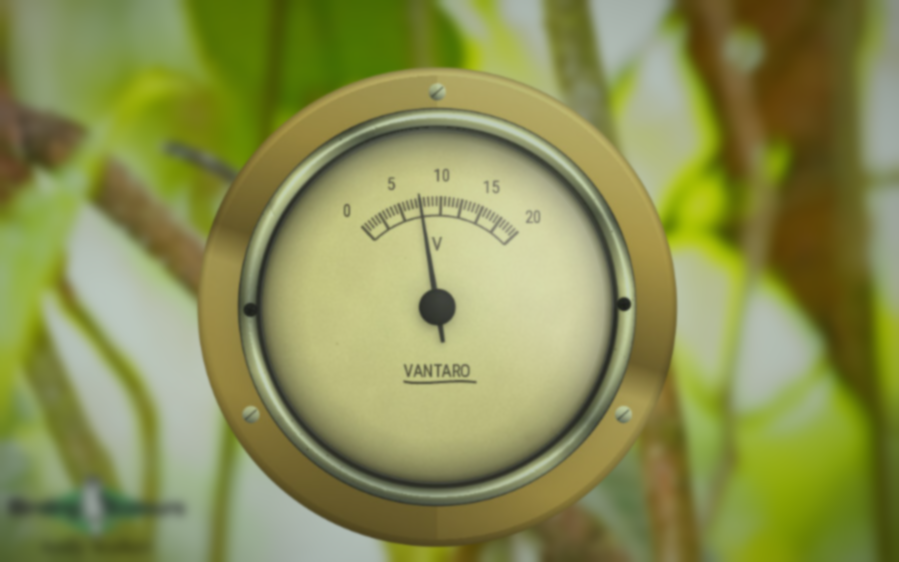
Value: 7.5 V
